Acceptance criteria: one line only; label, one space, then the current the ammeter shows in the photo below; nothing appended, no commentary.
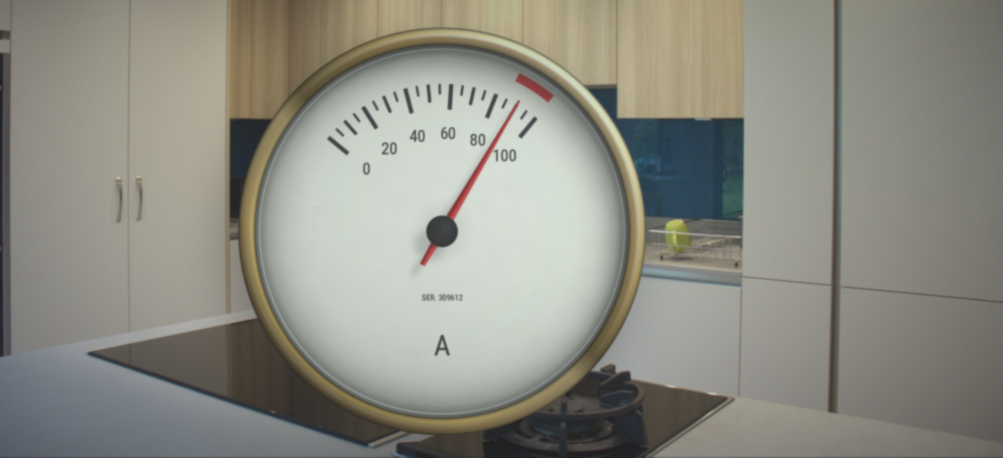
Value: 90 A
